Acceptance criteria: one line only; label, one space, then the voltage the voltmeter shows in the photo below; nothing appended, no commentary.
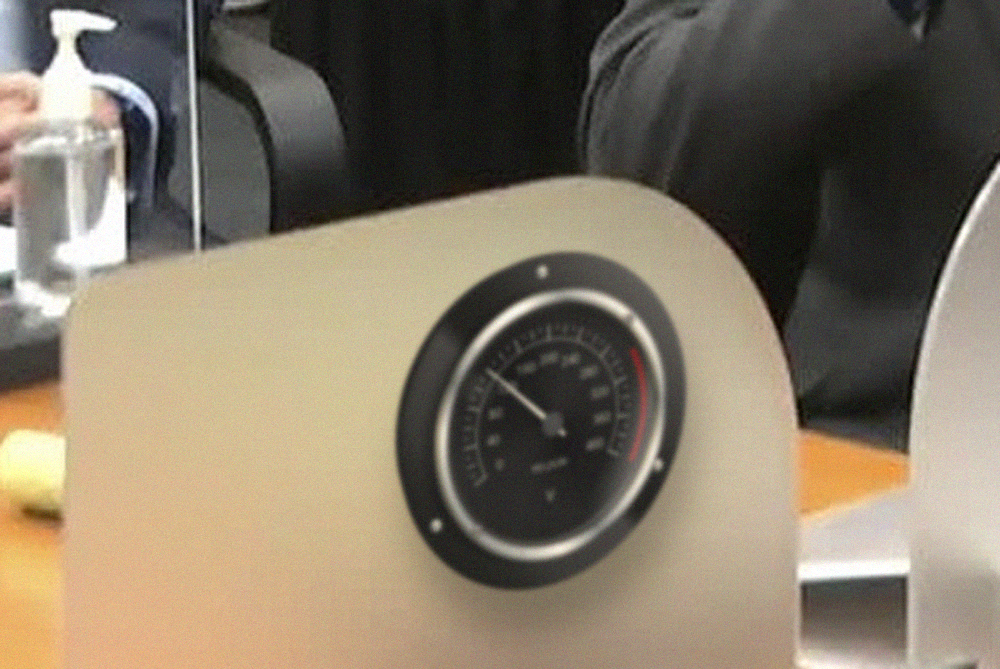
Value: 120 V
